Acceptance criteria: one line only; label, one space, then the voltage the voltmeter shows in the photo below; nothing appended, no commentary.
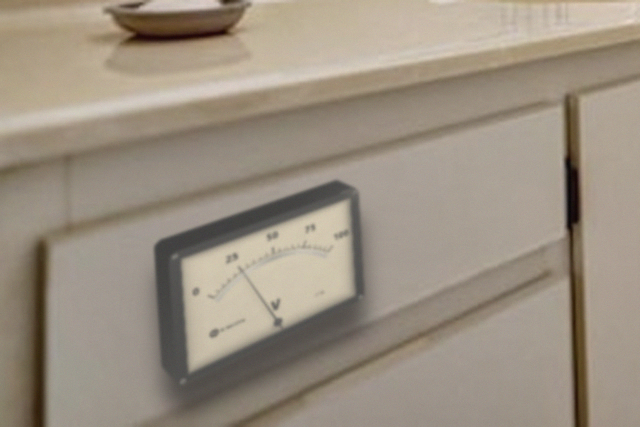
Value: 25 V
